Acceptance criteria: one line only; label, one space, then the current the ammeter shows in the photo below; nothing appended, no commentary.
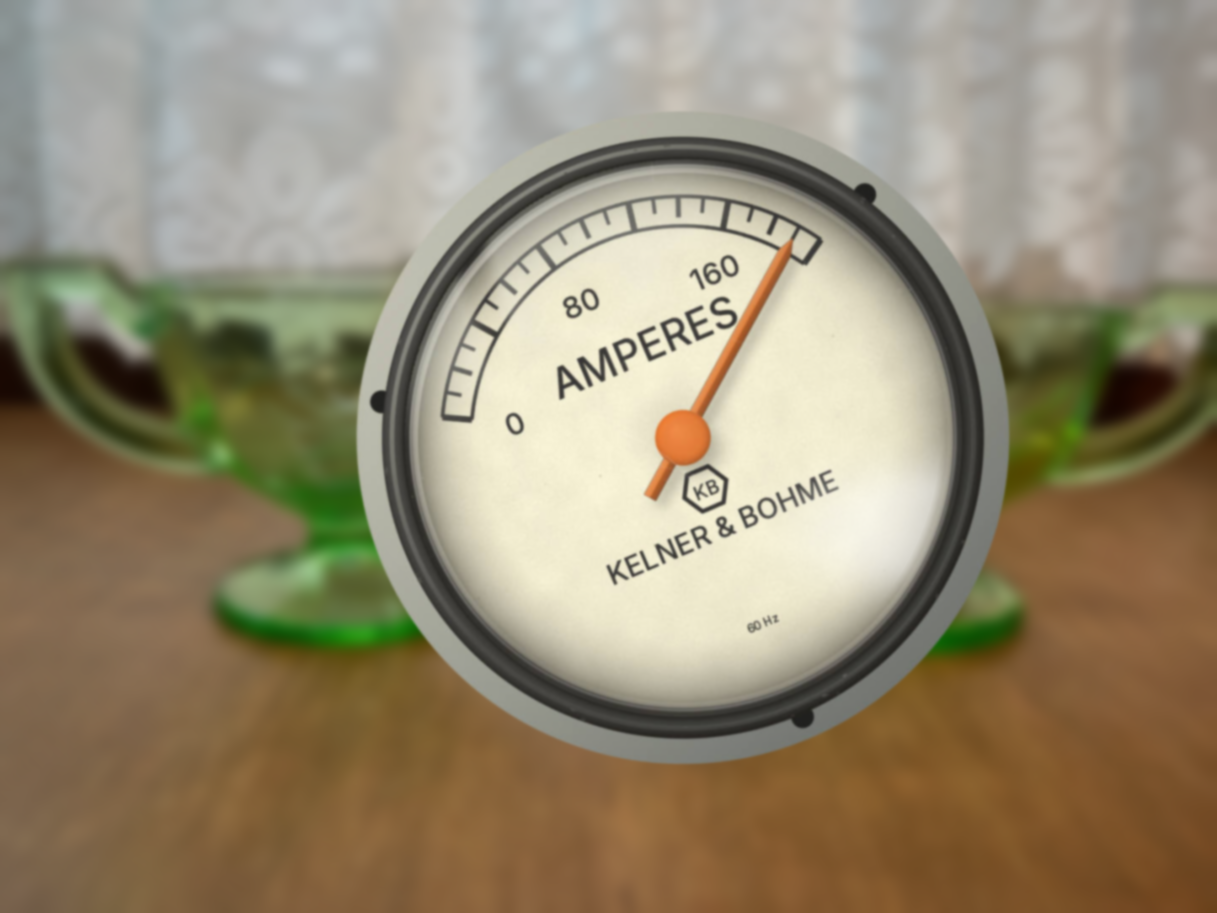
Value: 190 A
